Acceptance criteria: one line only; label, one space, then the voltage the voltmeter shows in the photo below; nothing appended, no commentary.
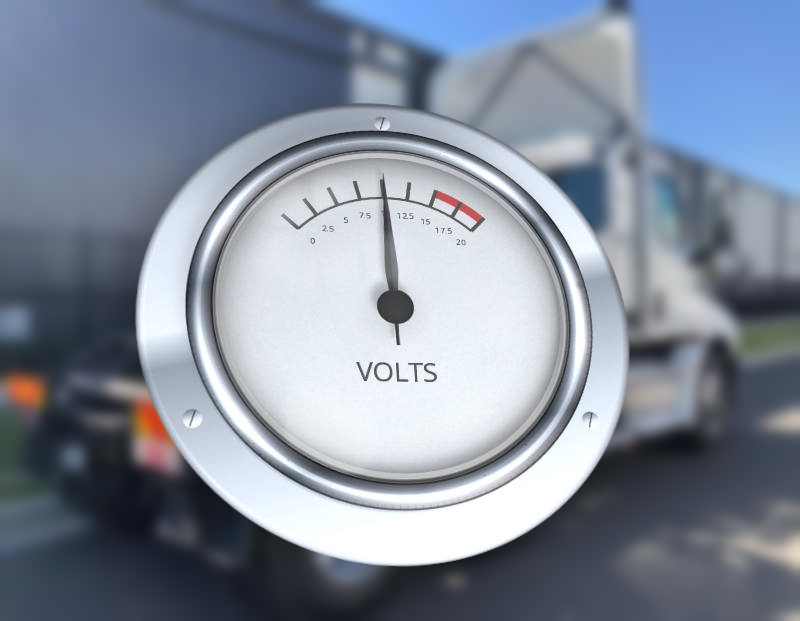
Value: 10 V
